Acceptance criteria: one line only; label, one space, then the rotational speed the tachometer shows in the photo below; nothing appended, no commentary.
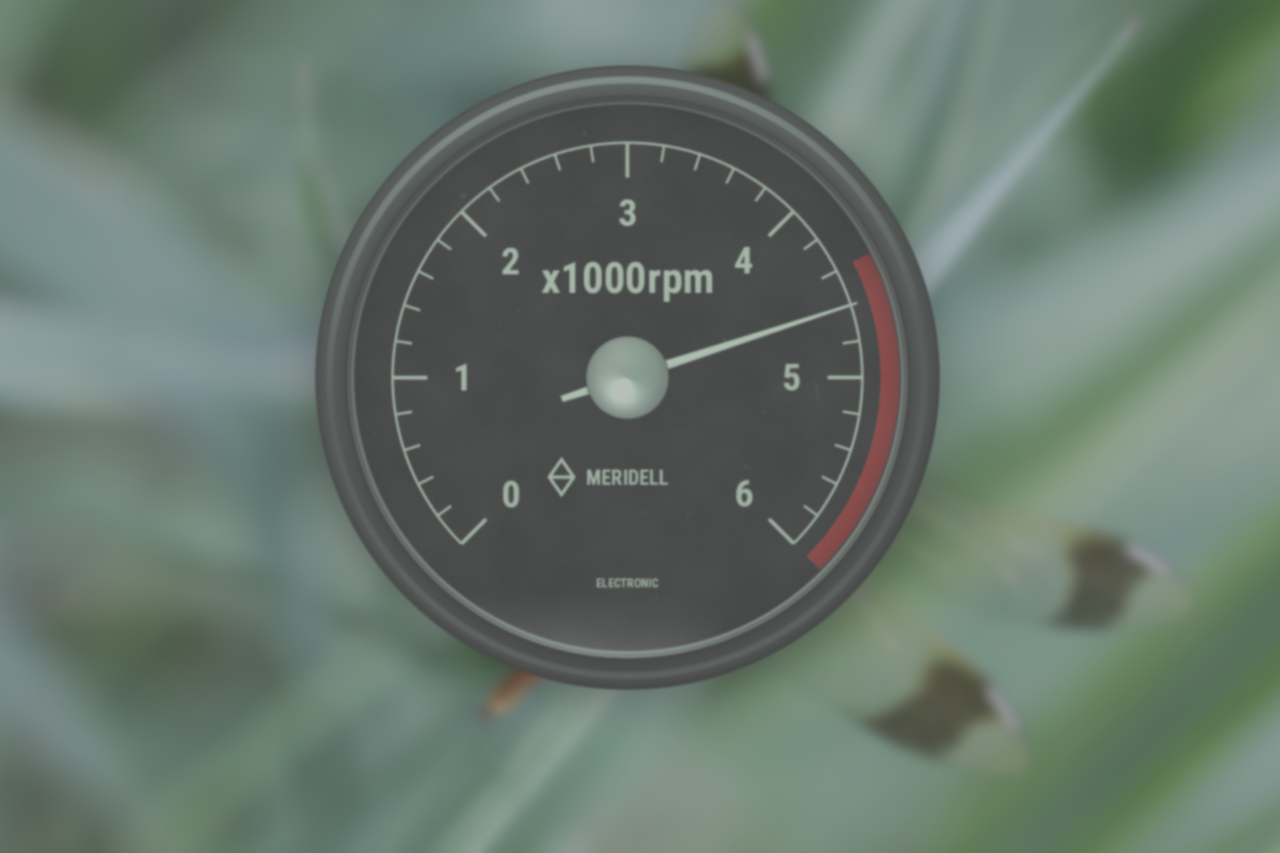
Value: 4600 rpm
